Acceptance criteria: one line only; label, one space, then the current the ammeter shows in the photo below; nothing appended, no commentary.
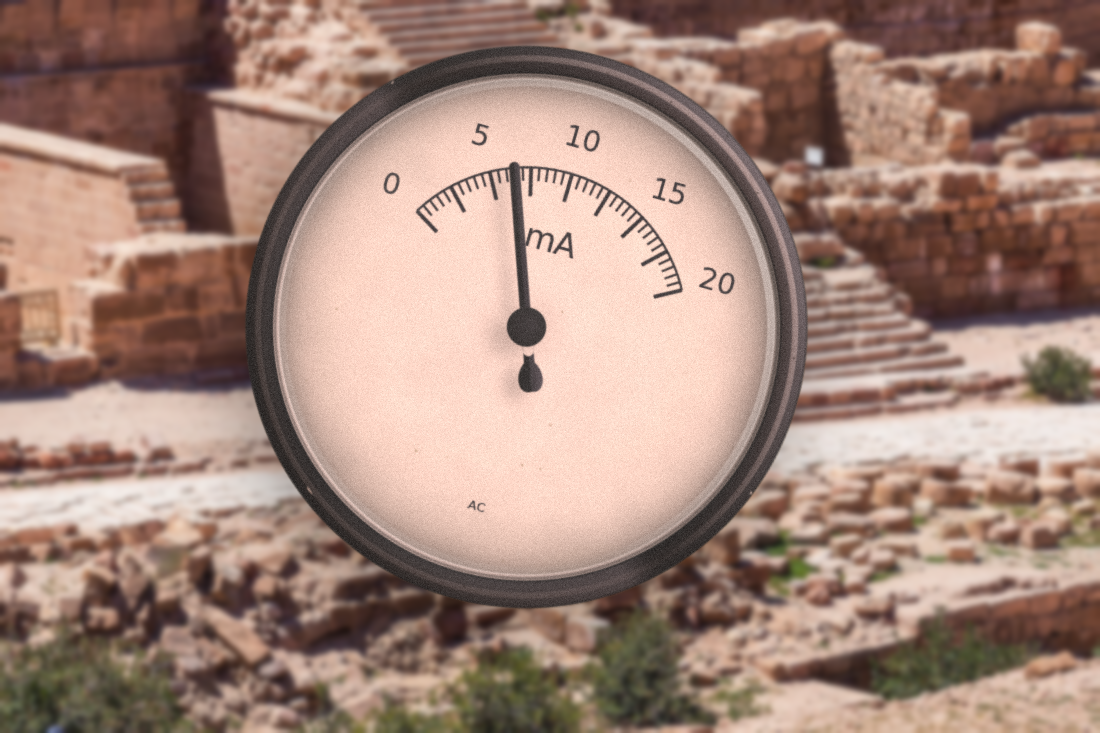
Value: 6.5 mA
